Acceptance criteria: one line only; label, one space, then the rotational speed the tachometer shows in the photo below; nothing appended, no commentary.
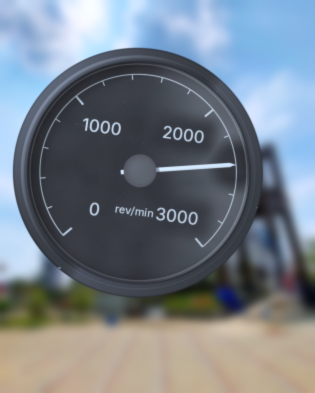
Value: 2400 rpm
